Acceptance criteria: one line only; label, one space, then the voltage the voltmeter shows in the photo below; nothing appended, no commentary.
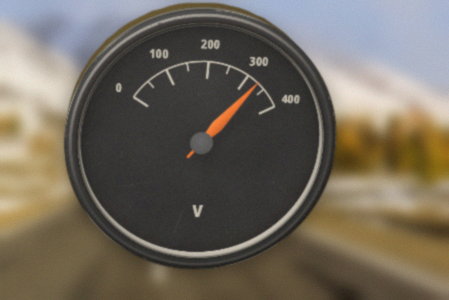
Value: 325 V
